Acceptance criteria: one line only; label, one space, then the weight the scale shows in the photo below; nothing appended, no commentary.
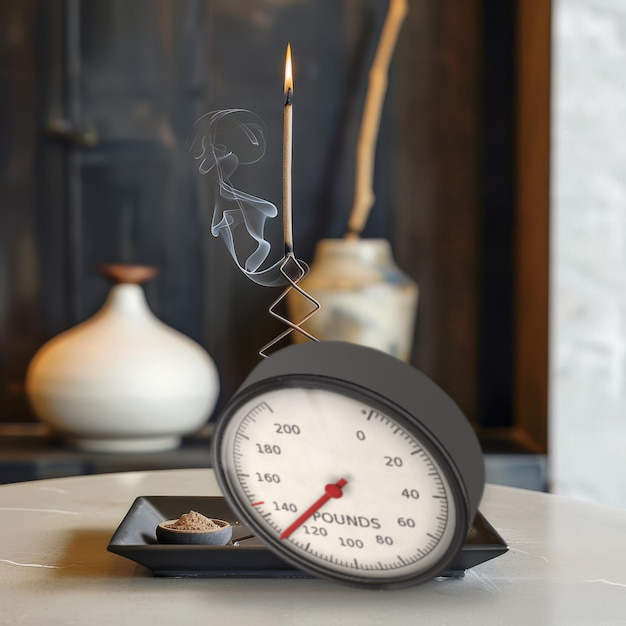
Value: 130 lb
